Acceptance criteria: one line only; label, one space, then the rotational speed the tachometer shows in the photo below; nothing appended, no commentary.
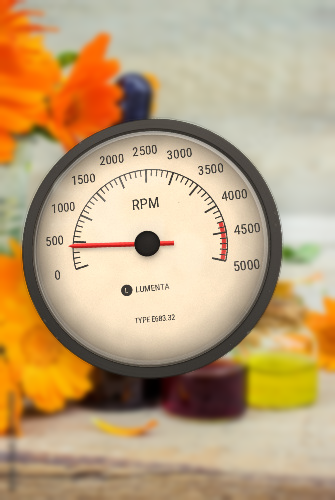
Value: 400 rpm
